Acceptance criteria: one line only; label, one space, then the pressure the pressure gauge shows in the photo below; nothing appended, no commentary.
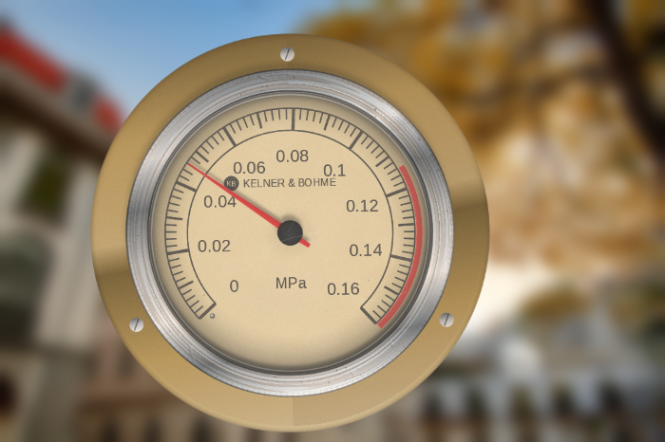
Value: 0.046 MPa
